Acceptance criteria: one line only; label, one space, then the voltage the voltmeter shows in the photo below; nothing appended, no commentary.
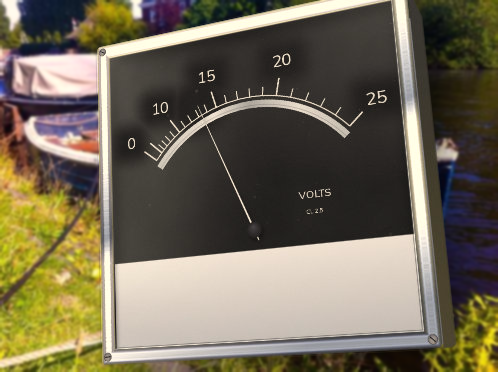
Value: 13.5 V
